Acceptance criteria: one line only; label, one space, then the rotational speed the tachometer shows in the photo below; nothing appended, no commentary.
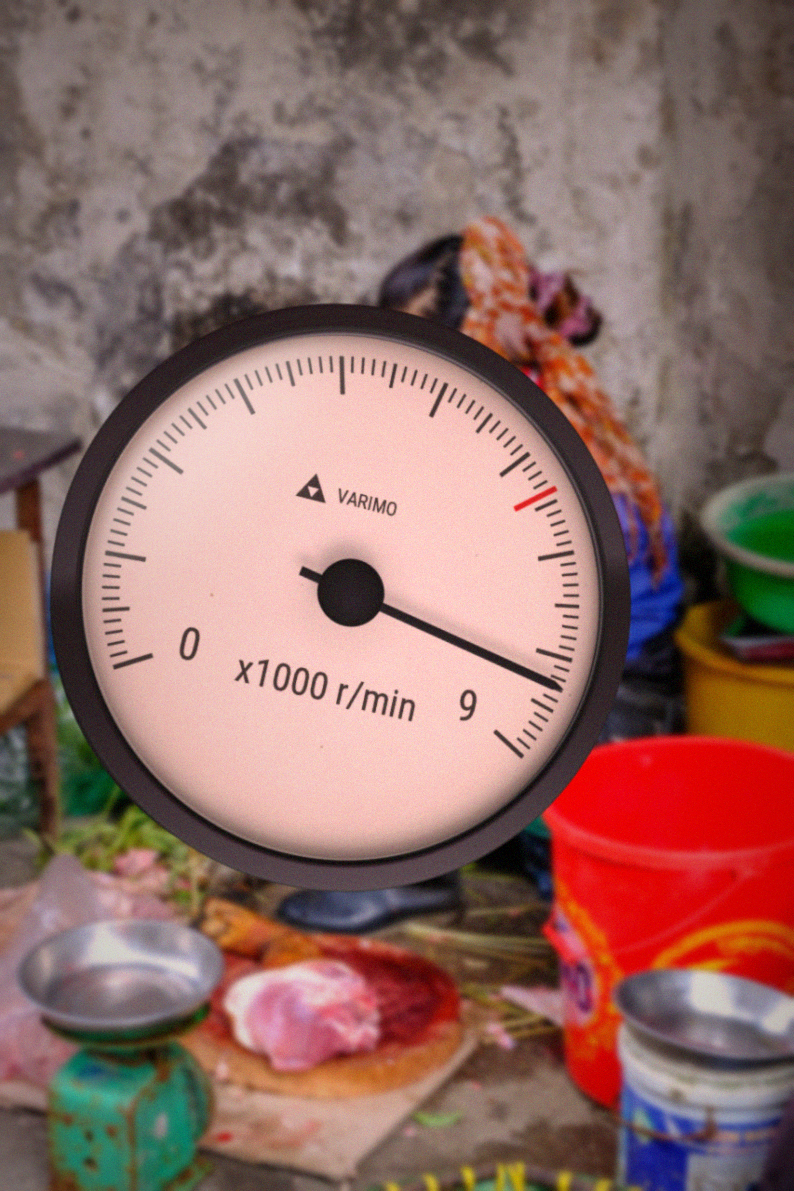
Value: 8300 rpm
